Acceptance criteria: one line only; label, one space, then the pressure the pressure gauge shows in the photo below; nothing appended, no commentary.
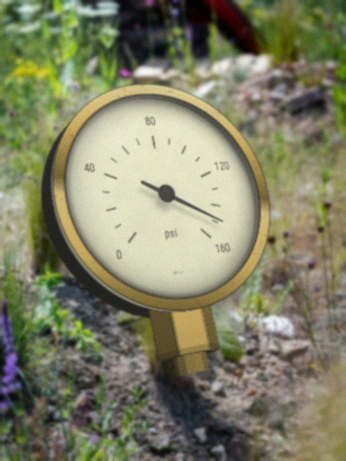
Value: 150 psi
